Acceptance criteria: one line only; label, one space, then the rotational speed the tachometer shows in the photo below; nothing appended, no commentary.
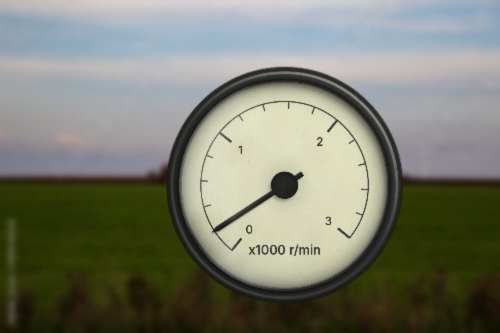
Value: 200 rpm
